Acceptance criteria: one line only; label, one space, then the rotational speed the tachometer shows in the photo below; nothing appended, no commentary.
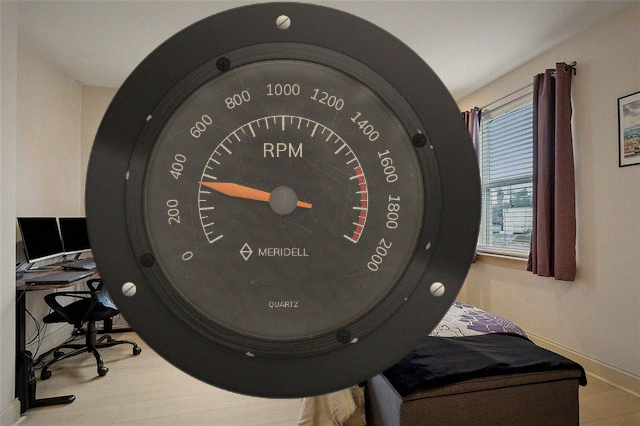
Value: 350 rpm
